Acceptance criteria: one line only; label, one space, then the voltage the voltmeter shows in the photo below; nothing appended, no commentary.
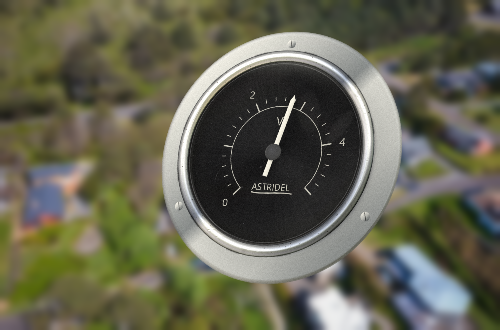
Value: 2.8 V
